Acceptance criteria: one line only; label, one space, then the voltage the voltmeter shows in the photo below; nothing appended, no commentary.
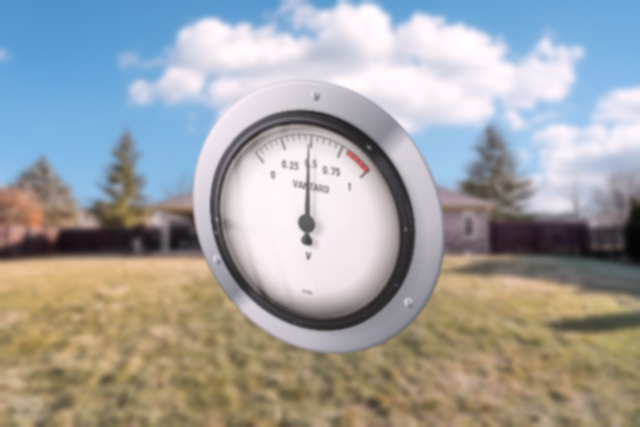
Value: 0.5 V
